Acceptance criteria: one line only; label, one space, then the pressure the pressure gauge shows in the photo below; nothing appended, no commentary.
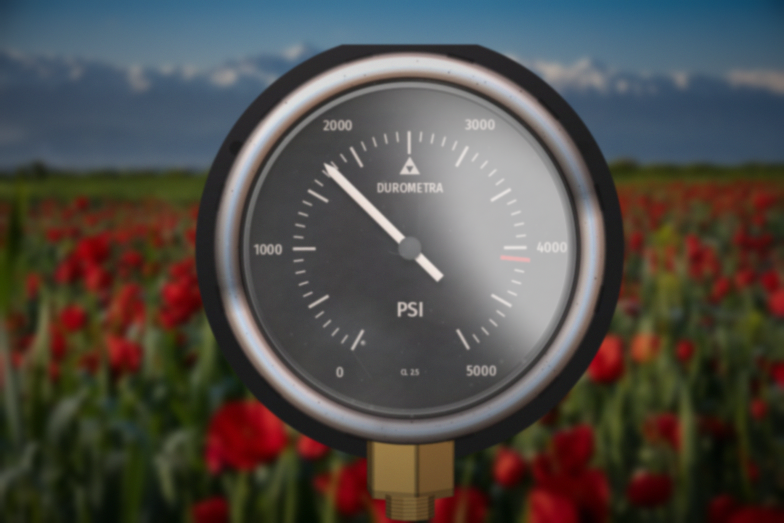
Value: 1750 psi
